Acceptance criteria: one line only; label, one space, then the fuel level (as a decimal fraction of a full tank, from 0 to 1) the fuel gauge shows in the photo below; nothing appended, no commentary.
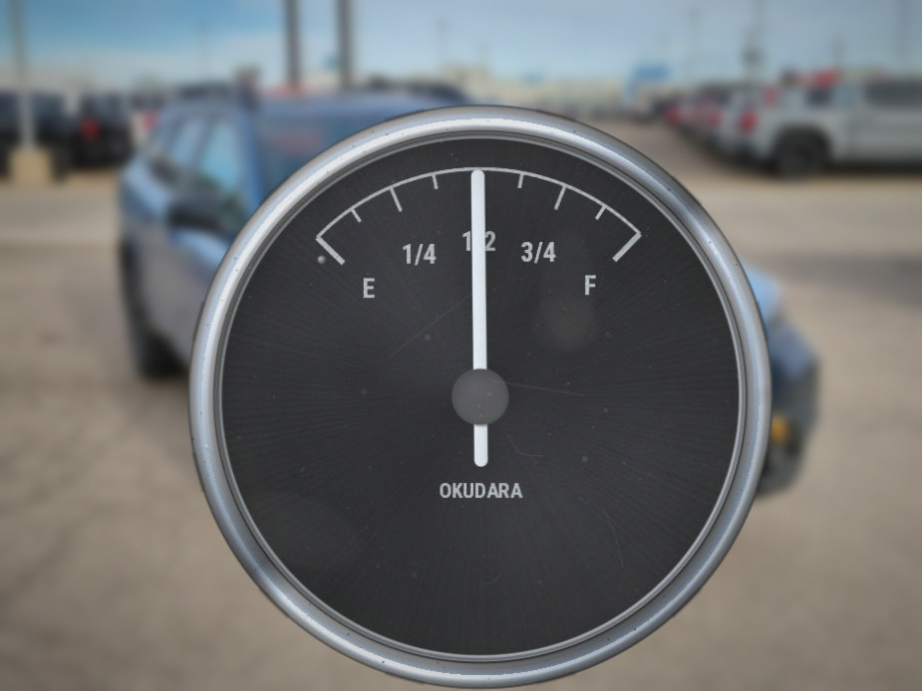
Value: 0.5
